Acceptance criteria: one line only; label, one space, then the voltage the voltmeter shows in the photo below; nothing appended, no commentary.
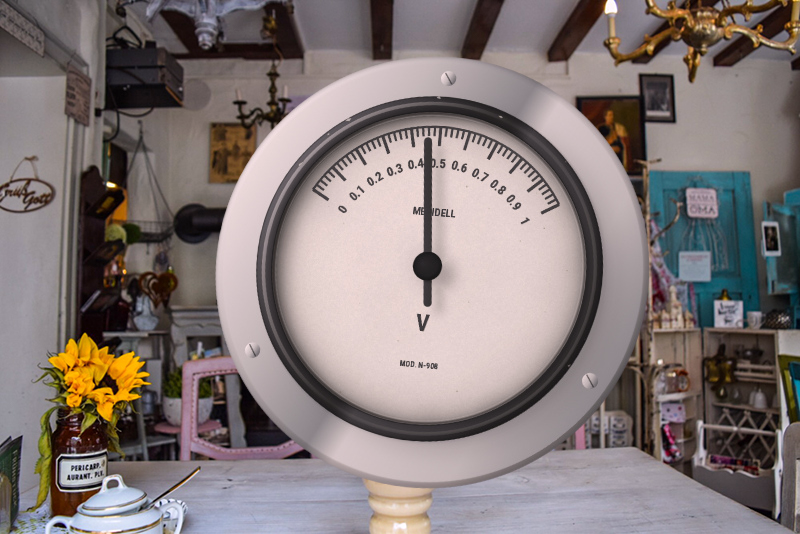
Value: 0.46 V
